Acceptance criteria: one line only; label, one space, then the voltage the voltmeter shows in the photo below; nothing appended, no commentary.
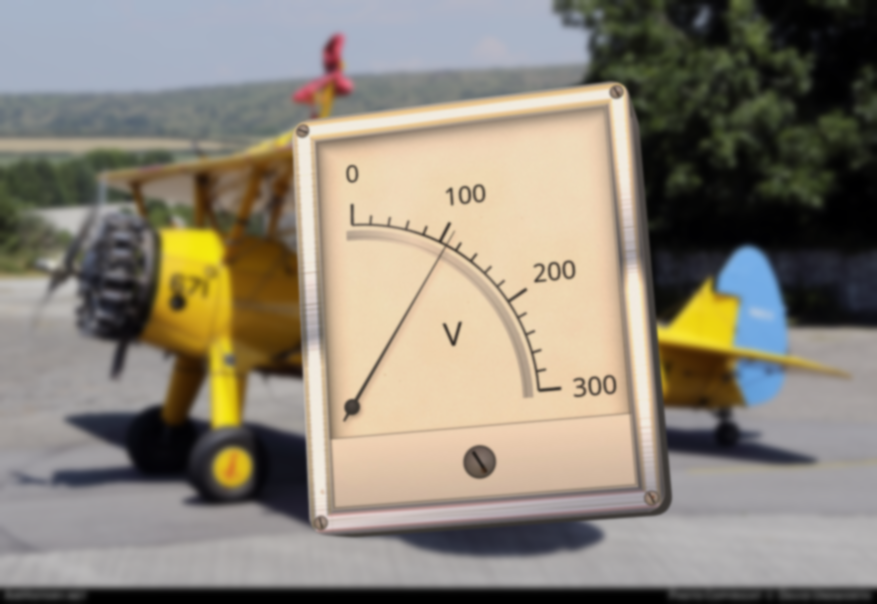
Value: 110 V
